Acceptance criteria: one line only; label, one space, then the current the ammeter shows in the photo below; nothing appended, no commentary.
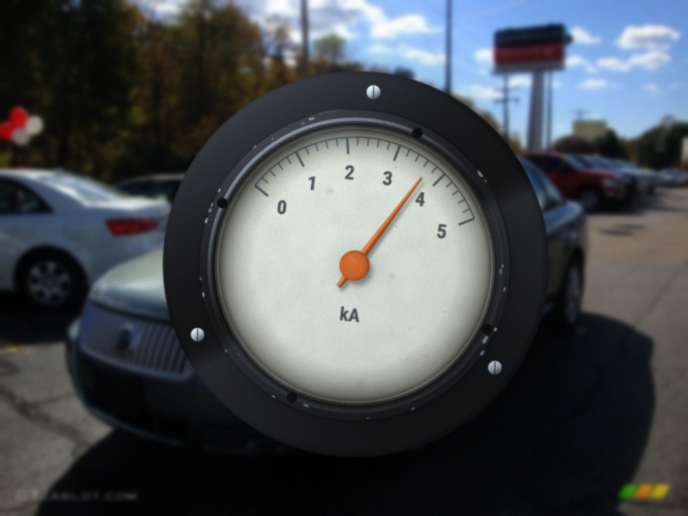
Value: 3.7 kA
